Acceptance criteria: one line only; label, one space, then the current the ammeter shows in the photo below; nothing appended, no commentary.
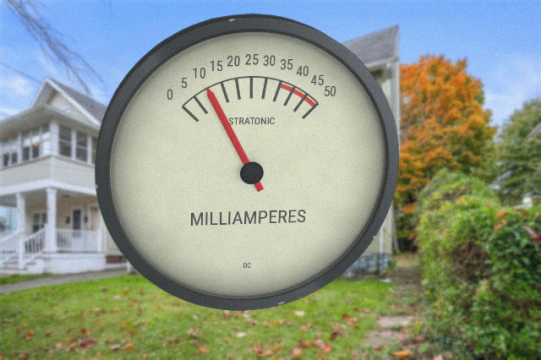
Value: 10 mA
